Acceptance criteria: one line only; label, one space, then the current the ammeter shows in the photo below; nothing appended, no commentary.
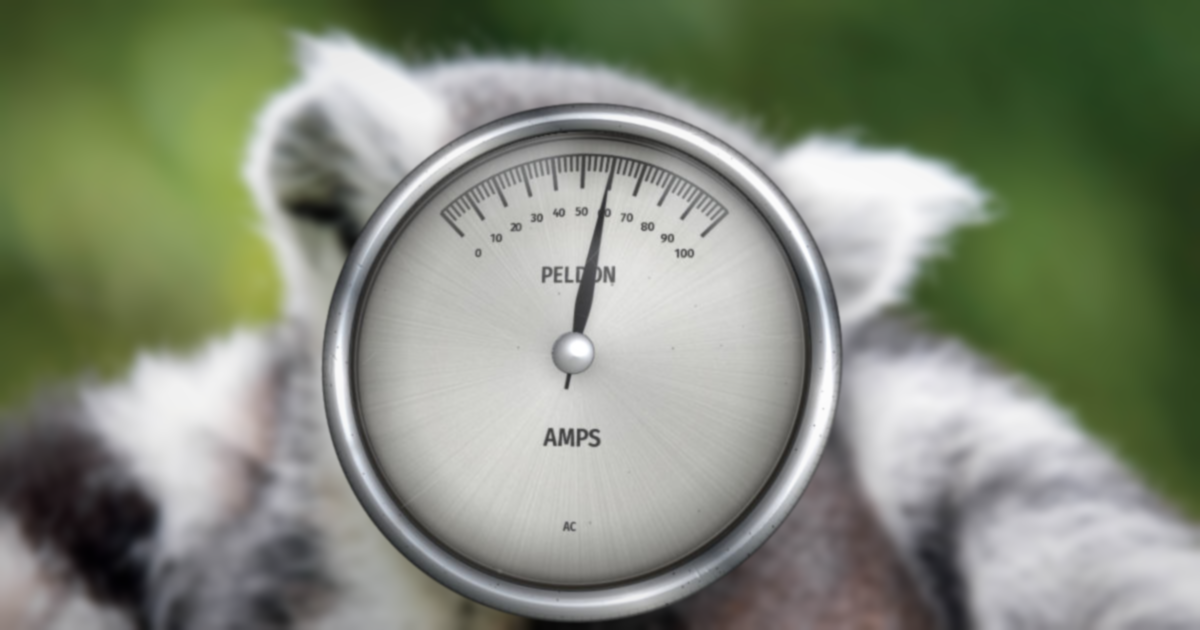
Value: 60 A
